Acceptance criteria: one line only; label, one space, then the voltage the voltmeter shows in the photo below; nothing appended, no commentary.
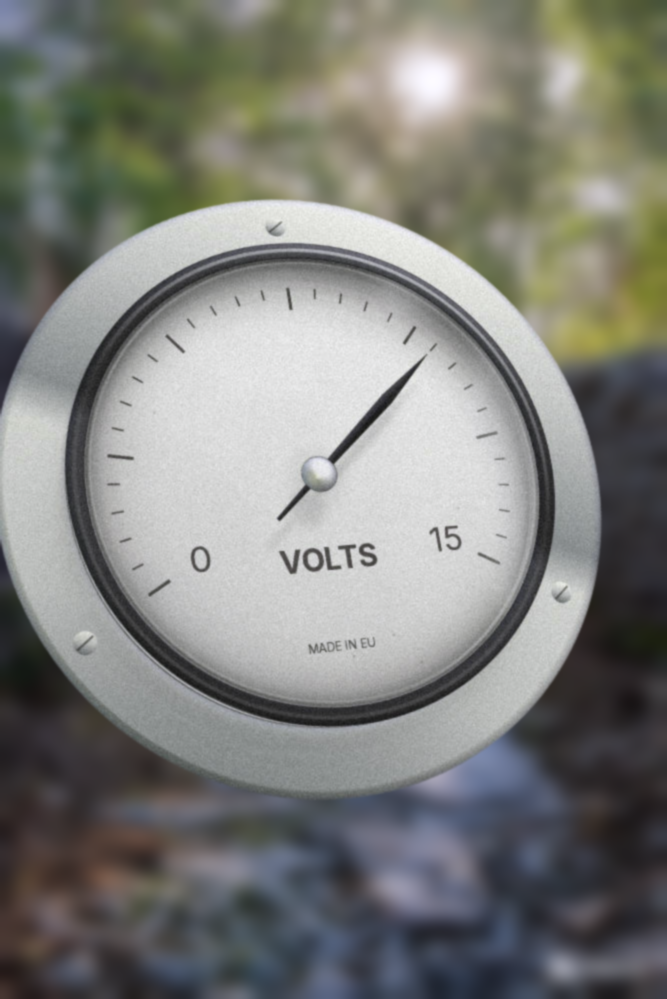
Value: 10.5 V
